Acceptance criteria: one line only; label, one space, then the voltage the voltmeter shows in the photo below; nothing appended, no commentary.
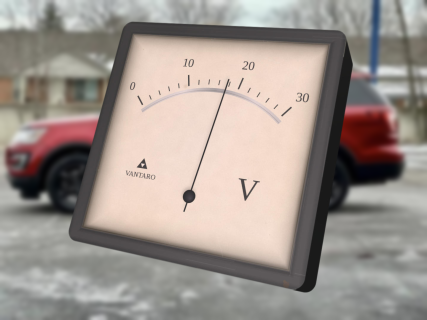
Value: 18 V
